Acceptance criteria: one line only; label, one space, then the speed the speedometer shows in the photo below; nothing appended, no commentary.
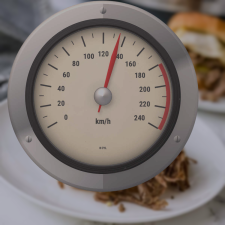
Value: 135 km/h
